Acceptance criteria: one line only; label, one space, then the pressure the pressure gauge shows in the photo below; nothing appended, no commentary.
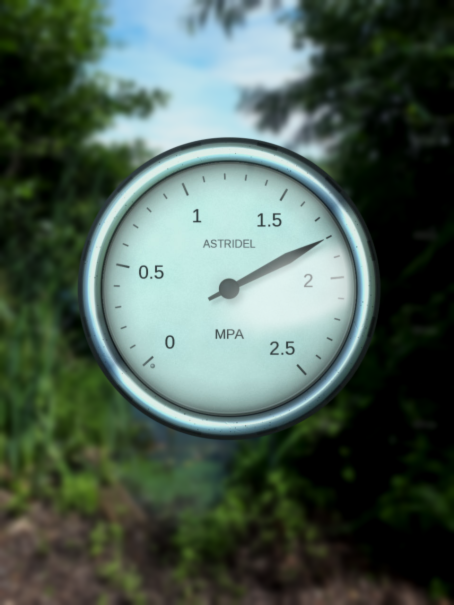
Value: 1.8 MPa
